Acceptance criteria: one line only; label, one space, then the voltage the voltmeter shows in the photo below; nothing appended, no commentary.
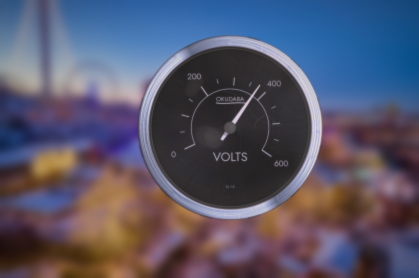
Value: 375 V
